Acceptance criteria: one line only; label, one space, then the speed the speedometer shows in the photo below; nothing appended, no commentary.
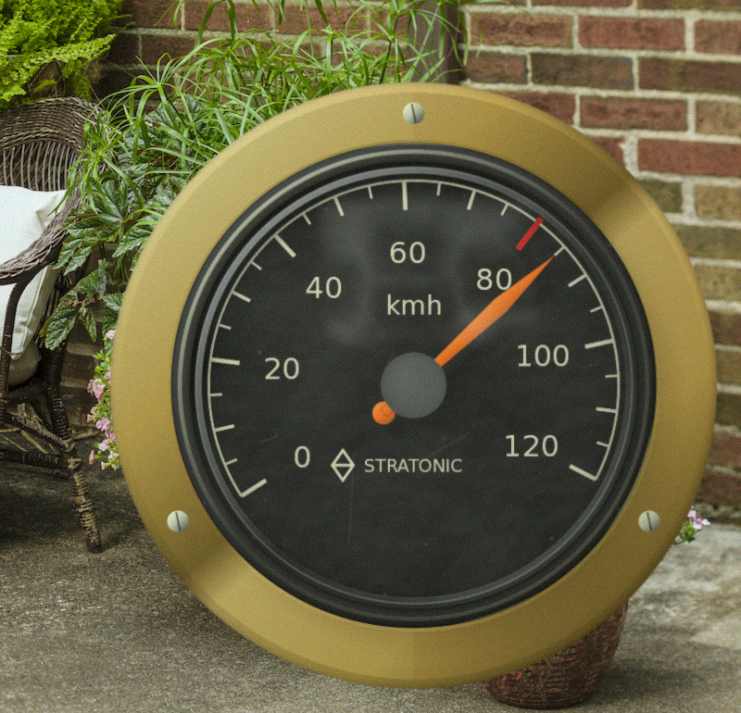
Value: 85 km/h
